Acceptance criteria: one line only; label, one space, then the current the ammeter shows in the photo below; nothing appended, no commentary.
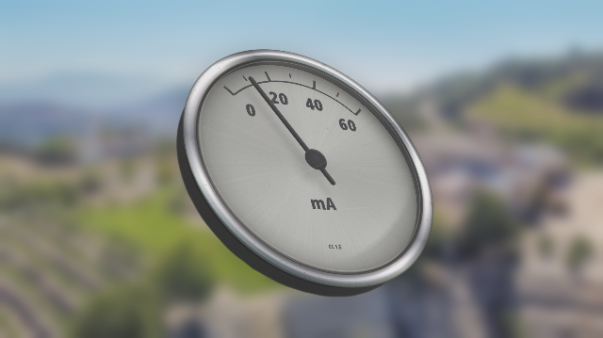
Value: 10 mA
